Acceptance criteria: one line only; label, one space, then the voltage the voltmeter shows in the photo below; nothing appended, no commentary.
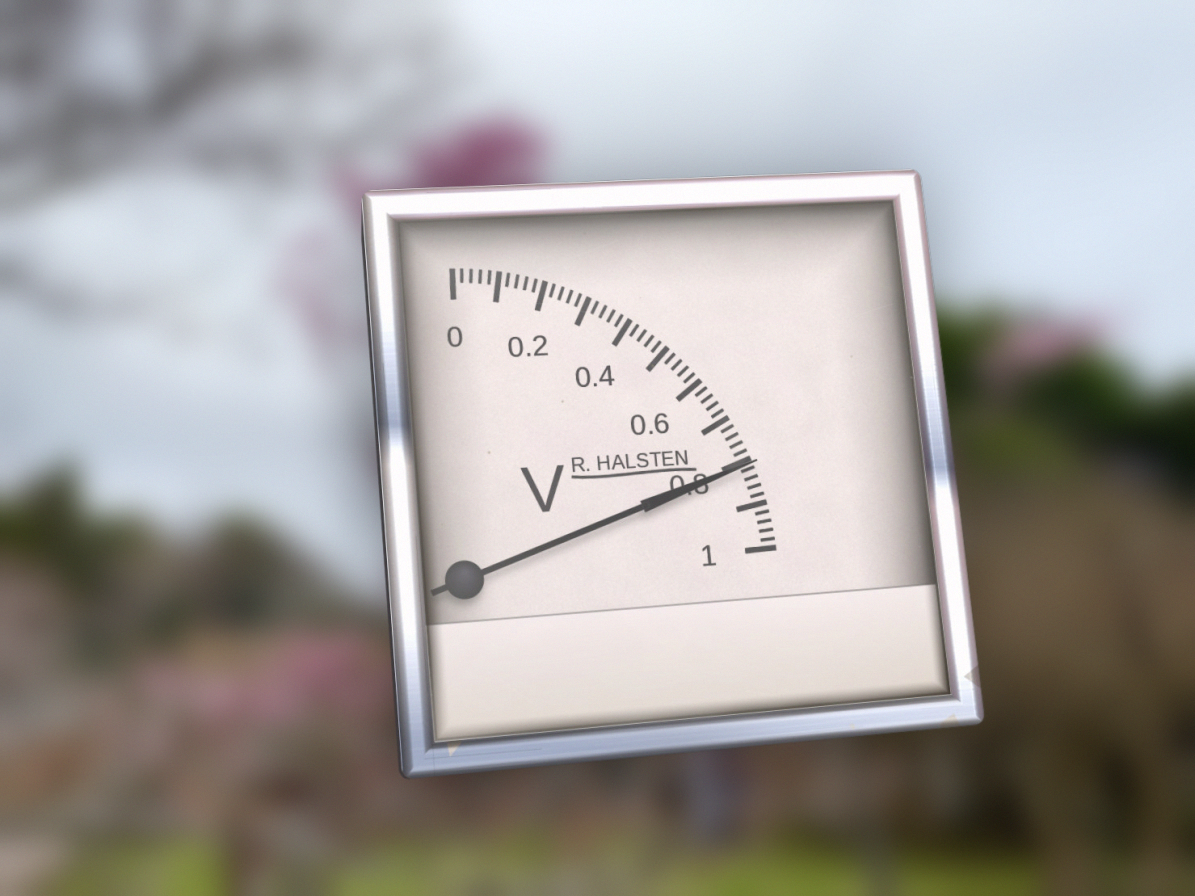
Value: 0.81 V
